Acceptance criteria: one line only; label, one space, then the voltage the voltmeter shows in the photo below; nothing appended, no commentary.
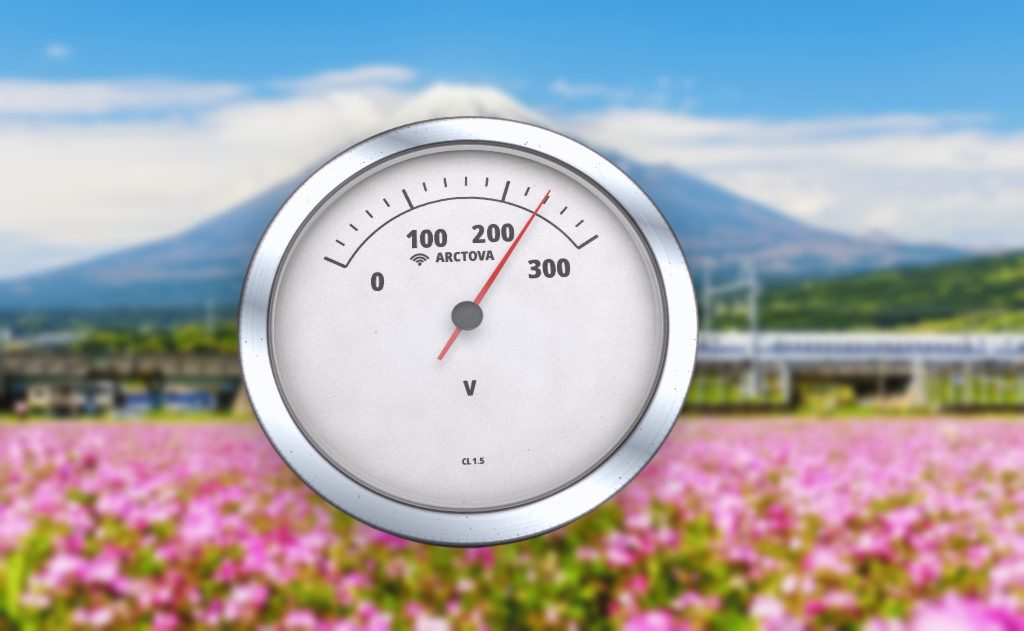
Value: 240 V
